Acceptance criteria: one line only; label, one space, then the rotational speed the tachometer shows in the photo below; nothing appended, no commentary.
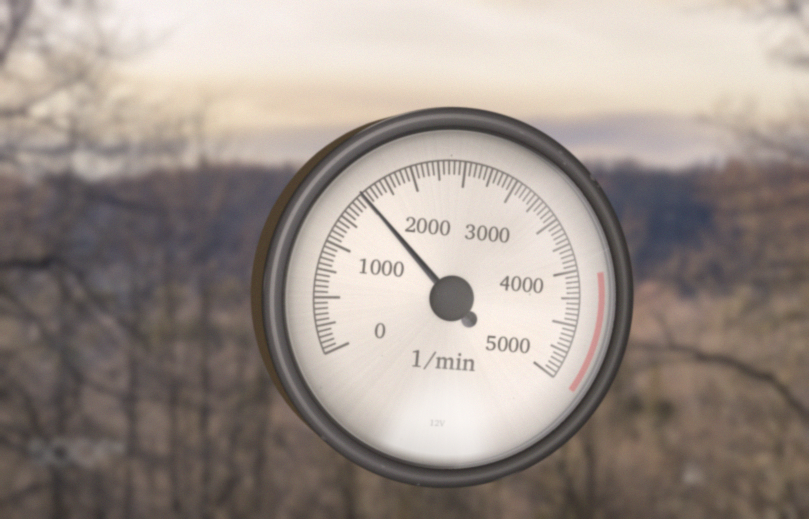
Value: 1500 rpm
